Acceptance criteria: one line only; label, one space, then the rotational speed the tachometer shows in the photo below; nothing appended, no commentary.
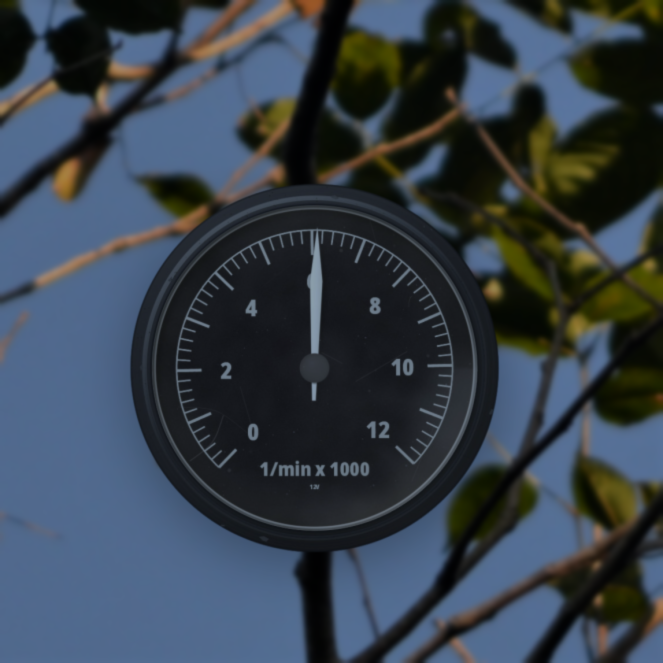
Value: 6100 rpm
